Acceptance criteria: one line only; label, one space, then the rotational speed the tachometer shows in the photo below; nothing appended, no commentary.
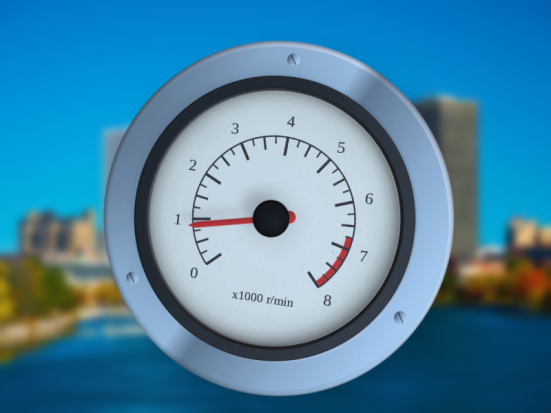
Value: 875 rpm
